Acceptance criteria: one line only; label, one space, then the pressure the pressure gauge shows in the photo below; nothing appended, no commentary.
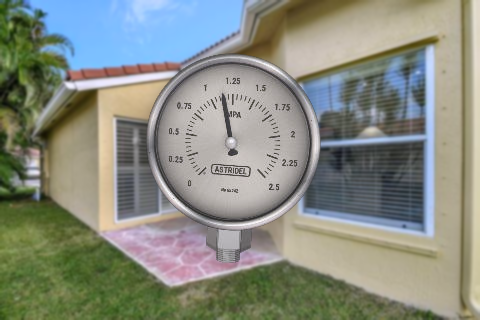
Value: 1.15 MPa
